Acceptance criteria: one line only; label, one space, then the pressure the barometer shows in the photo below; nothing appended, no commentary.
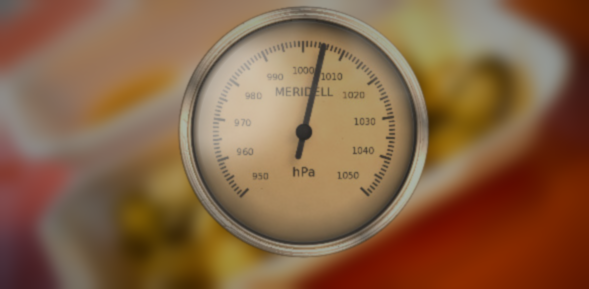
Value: 1005 hPa
